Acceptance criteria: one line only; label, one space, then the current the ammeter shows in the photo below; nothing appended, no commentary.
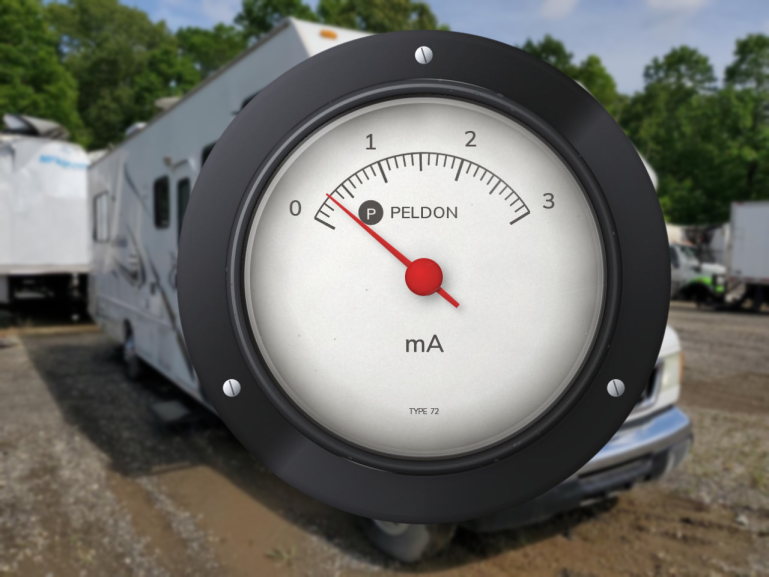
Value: 0.3 mA
